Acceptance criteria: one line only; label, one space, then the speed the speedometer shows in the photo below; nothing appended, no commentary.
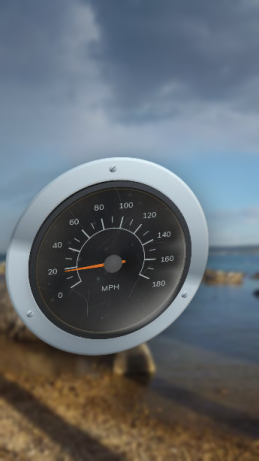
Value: 20 mph
